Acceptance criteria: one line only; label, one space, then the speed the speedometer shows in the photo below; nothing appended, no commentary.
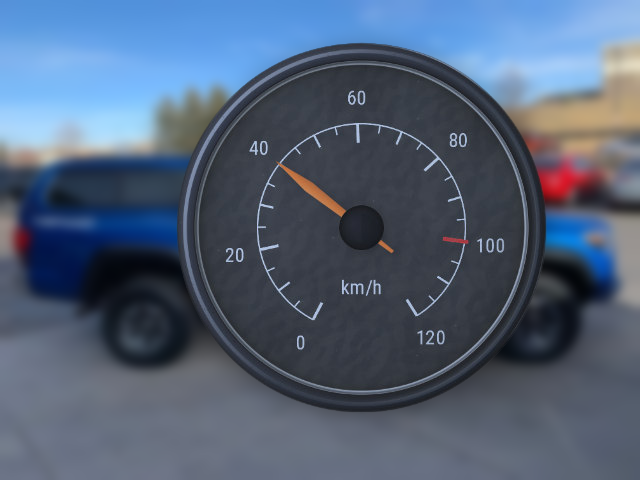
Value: 40 km/h
